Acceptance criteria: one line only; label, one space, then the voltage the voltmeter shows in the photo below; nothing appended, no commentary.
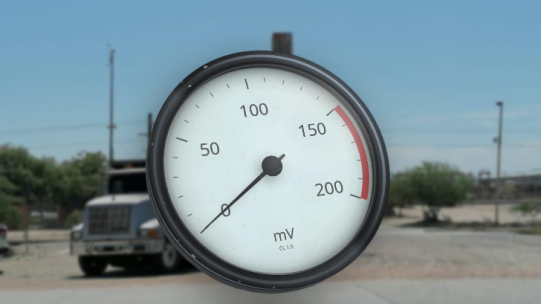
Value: 0 mV
